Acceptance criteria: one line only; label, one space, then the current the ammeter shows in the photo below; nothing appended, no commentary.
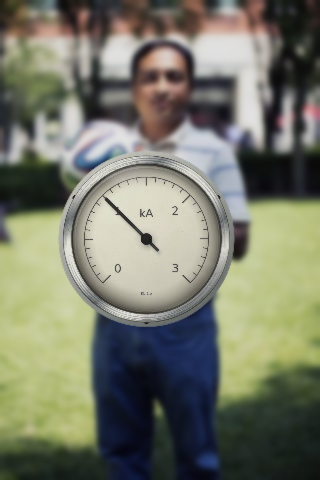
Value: 1 kA
